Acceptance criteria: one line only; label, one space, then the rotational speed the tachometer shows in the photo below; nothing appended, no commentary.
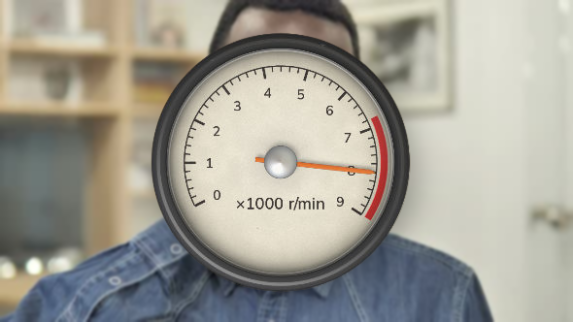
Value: 8000 rpm
